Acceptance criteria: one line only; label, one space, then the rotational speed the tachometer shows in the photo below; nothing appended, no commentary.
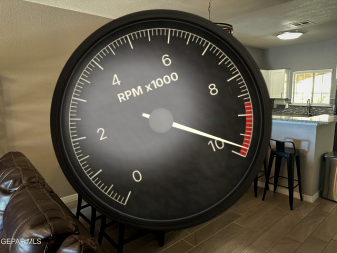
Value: 9800 rpm
